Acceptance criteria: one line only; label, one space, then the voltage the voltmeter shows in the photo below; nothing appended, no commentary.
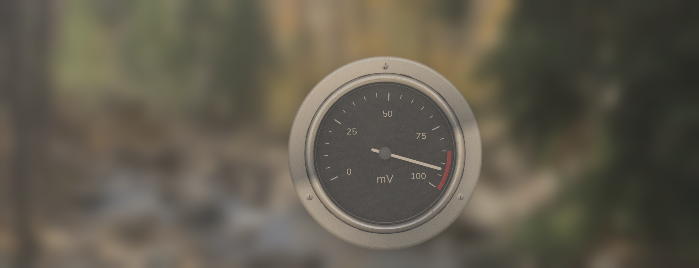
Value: 92.5 mV
